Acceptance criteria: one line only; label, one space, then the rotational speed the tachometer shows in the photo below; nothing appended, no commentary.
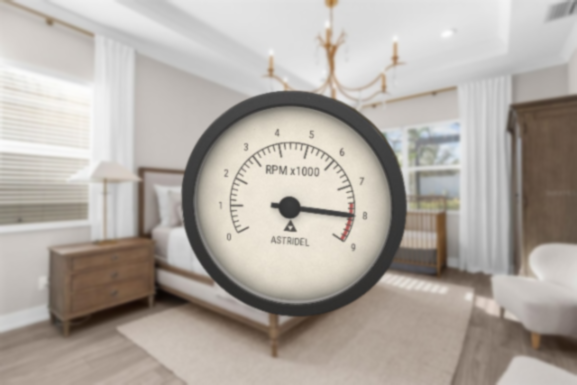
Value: 8000 rpm
